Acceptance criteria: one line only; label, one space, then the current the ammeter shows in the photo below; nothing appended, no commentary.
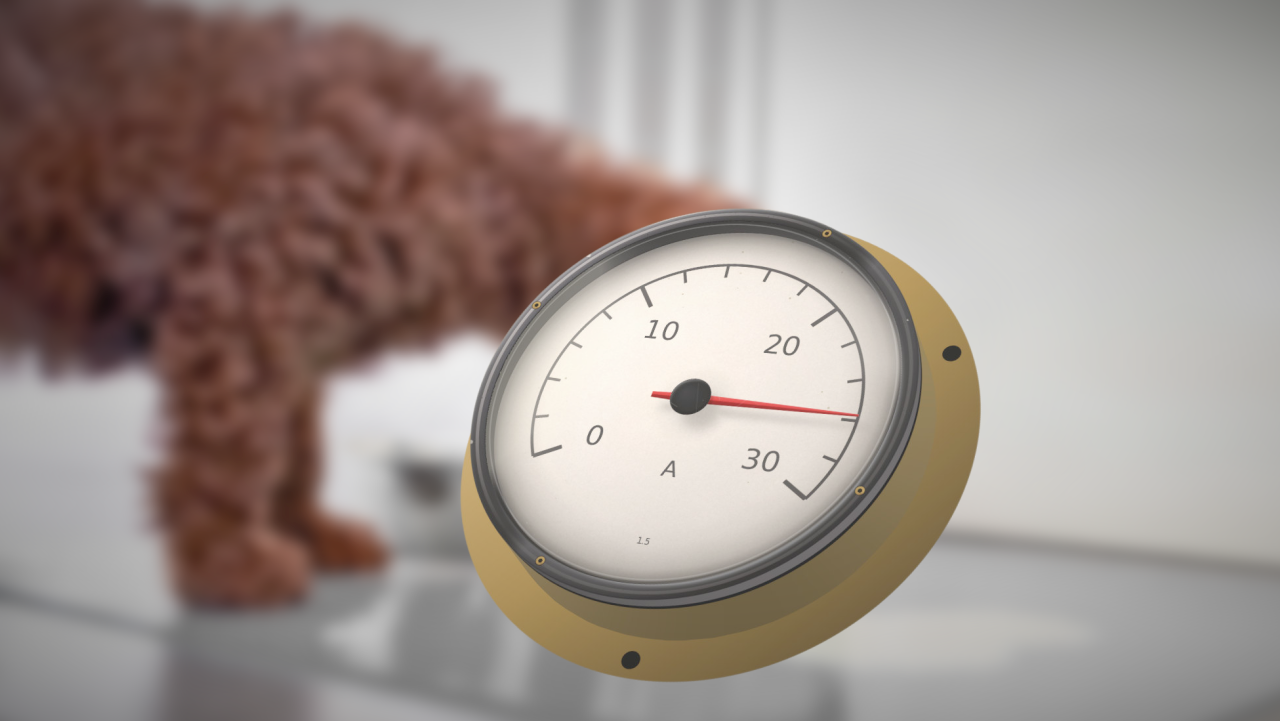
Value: 26 A
